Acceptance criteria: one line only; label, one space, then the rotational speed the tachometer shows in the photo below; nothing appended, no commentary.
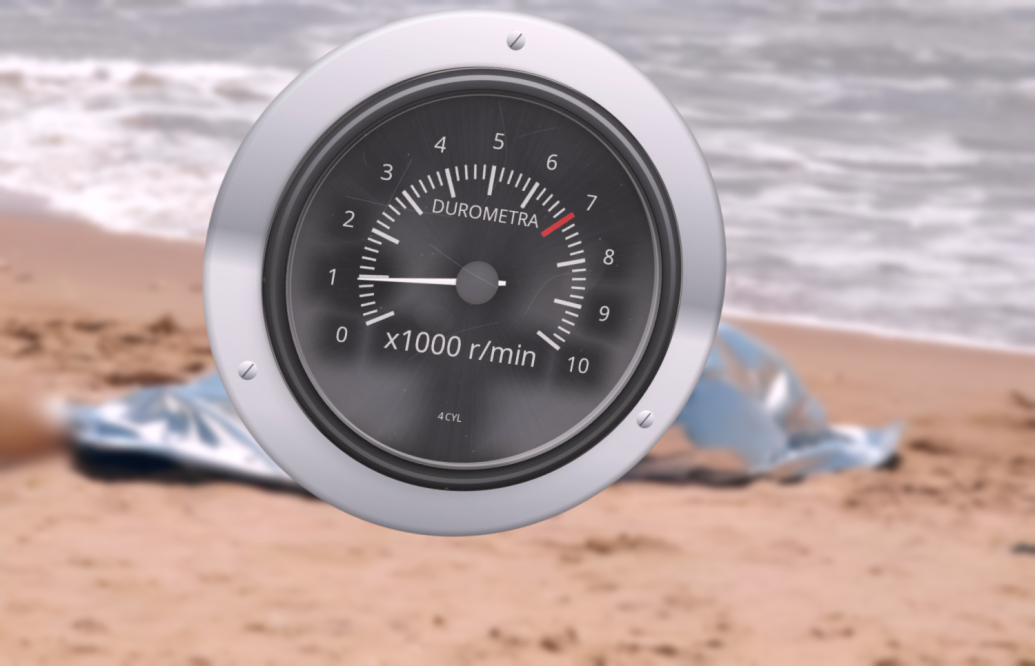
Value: 1000 rpm
